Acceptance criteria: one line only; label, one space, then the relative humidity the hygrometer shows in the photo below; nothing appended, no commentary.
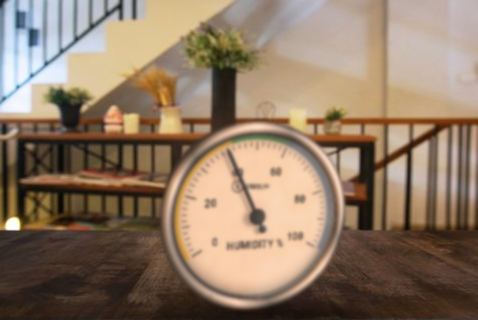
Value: 40 %
